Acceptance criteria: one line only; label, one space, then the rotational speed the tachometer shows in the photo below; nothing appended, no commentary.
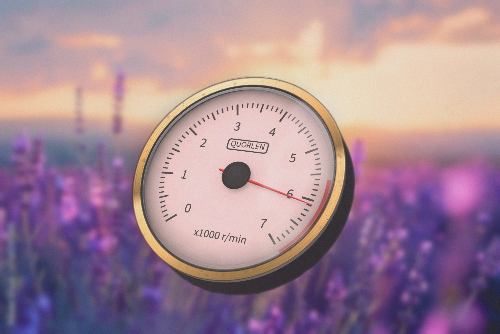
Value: 6100 rpm
